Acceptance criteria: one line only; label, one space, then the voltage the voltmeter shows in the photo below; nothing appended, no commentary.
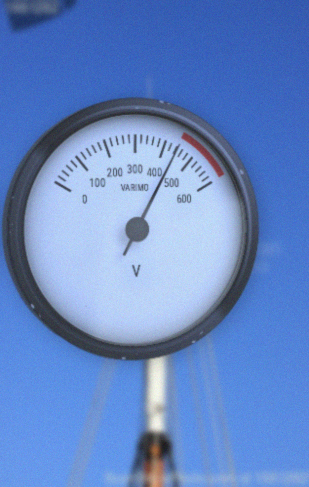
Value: 440 V
